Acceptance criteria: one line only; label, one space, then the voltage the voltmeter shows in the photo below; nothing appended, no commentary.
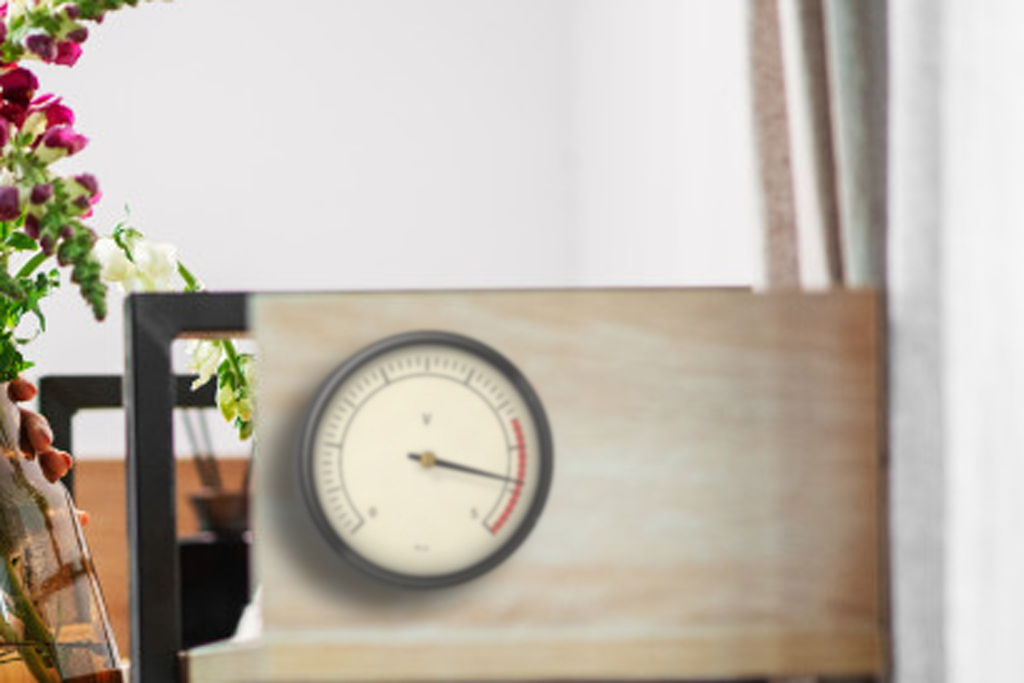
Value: 4.4 V
